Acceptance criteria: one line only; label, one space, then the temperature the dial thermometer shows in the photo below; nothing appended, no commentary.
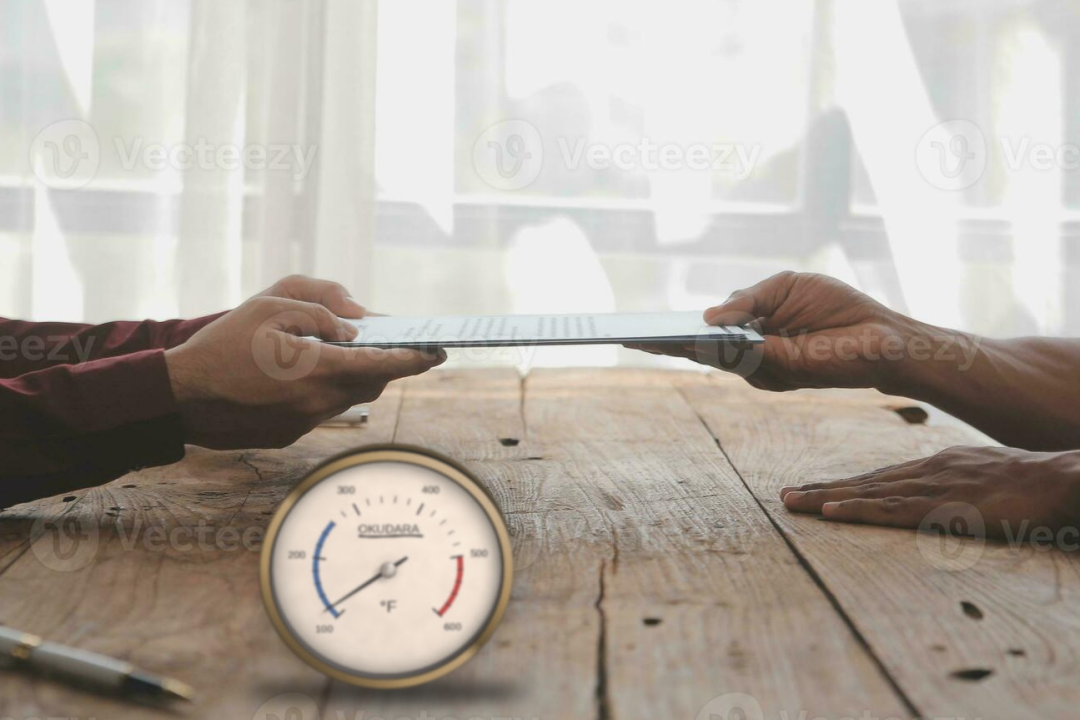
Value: 120 °F
